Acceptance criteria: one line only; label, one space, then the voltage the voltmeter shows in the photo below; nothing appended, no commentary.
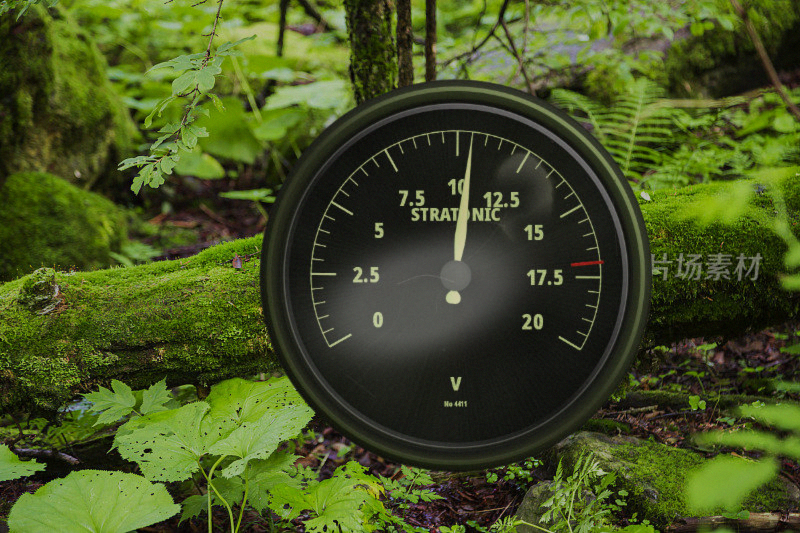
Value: 10.5 V
